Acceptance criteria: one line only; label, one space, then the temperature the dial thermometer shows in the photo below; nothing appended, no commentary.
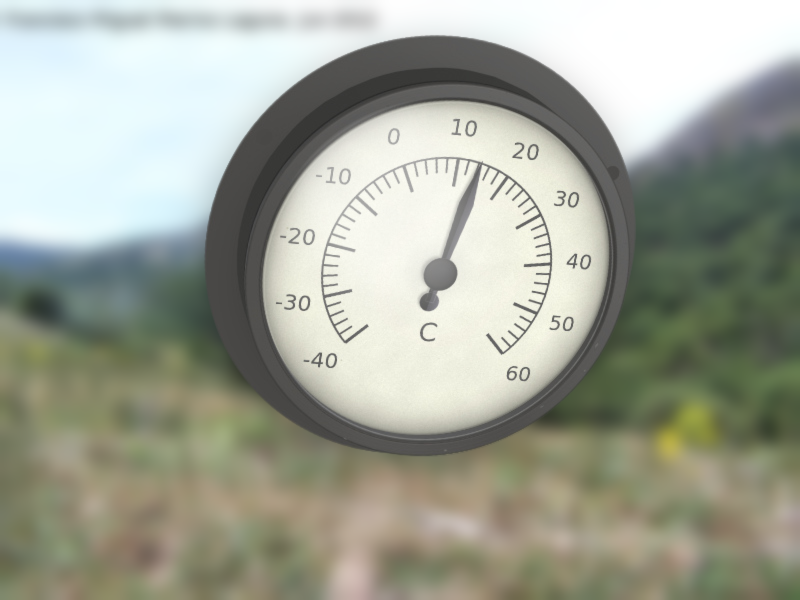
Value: 14 °C
